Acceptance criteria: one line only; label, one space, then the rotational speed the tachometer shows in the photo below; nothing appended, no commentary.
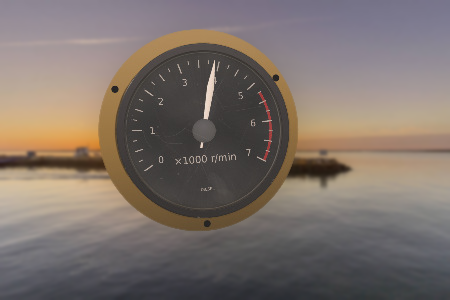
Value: 3875 rpm
